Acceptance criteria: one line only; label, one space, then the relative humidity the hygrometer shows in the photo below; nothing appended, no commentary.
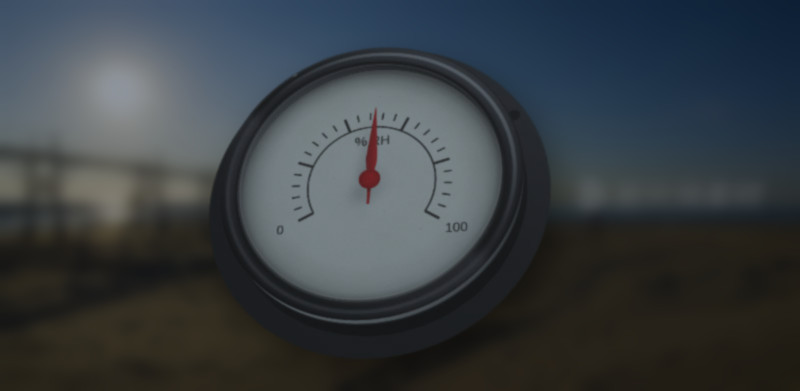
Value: 50 %
